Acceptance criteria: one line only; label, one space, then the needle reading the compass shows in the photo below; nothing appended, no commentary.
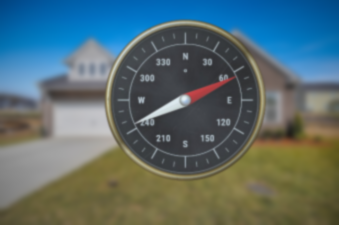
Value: 65 °
